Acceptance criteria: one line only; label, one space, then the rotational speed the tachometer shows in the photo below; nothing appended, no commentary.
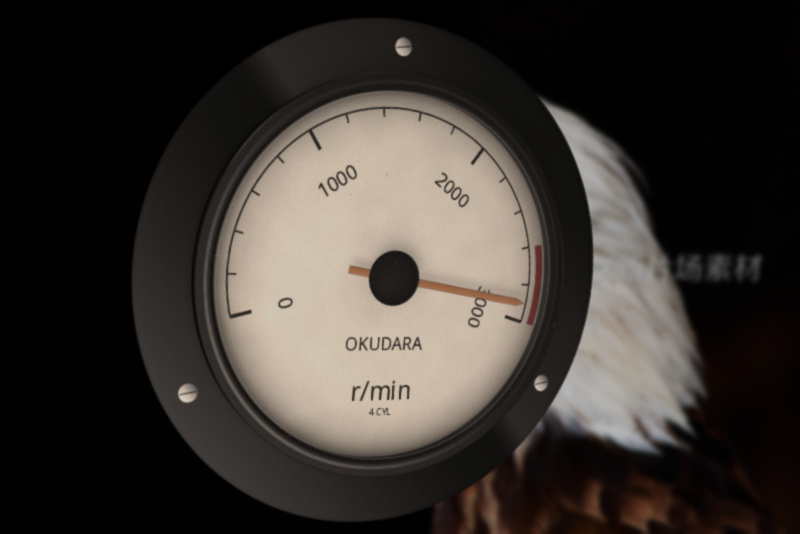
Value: 2900 rpm
